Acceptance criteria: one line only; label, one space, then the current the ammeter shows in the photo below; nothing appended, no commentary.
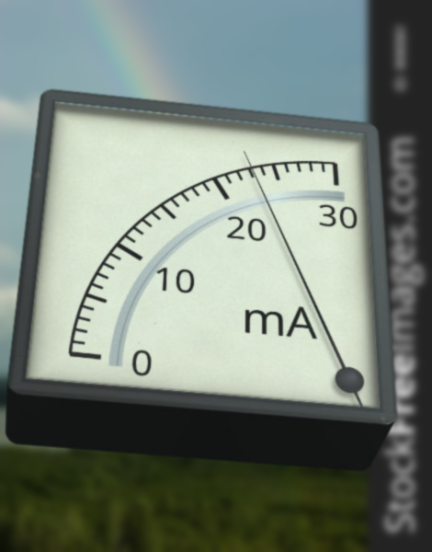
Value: 23 mA
